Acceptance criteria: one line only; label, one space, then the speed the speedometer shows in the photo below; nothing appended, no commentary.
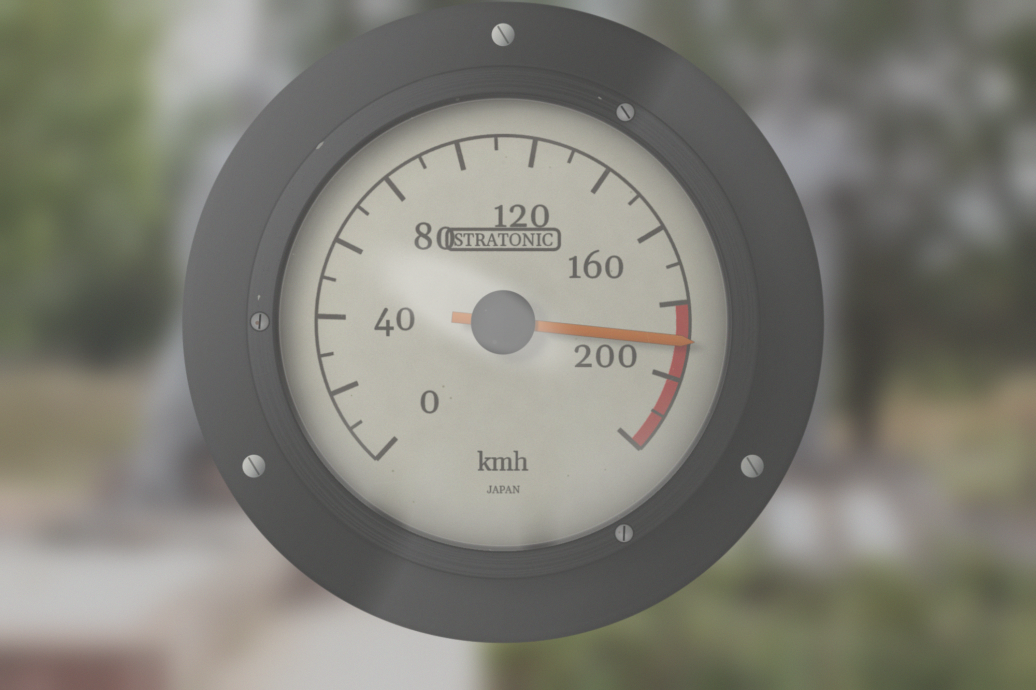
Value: 190 km/h
